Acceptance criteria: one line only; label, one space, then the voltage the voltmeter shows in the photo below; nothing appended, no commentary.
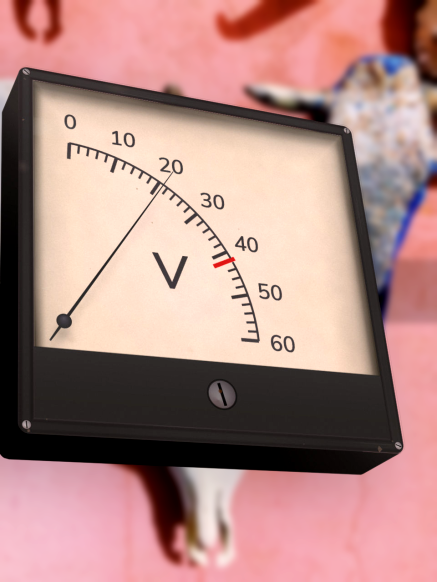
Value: 21 V
